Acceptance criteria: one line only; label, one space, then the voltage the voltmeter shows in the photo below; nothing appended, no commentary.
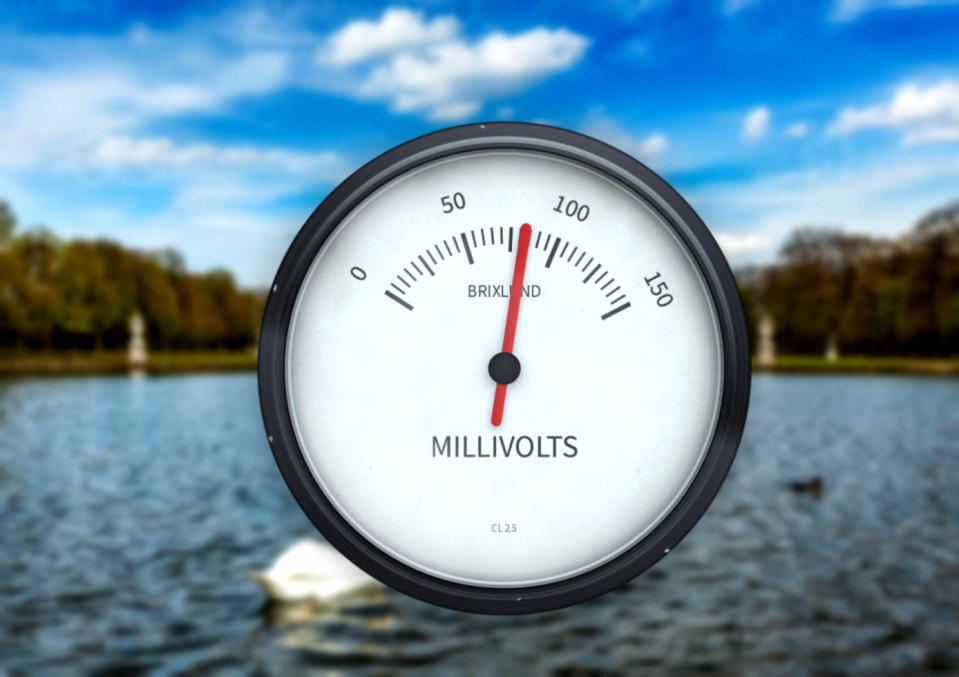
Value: 82.5 mV
